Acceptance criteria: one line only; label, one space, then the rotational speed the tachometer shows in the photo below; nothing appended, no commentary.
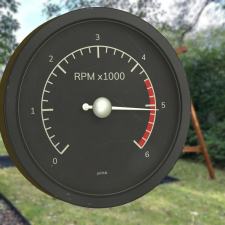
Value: 5100 rpm
